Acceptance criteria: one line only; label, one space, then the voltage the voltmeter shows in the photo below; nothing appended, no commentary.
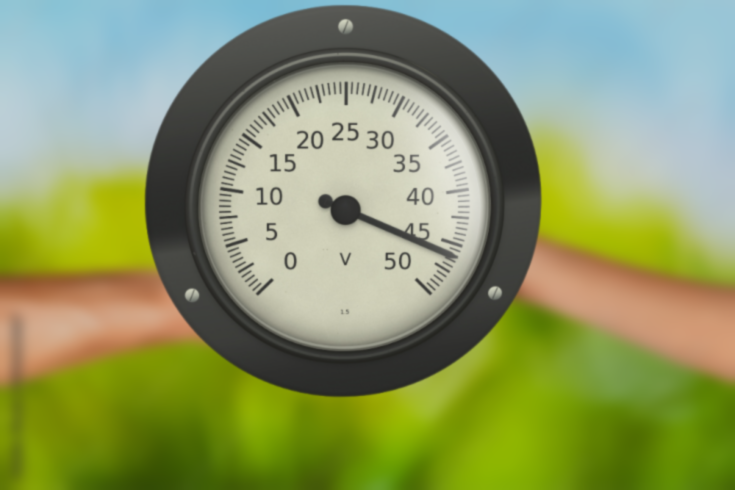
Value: 46 V
